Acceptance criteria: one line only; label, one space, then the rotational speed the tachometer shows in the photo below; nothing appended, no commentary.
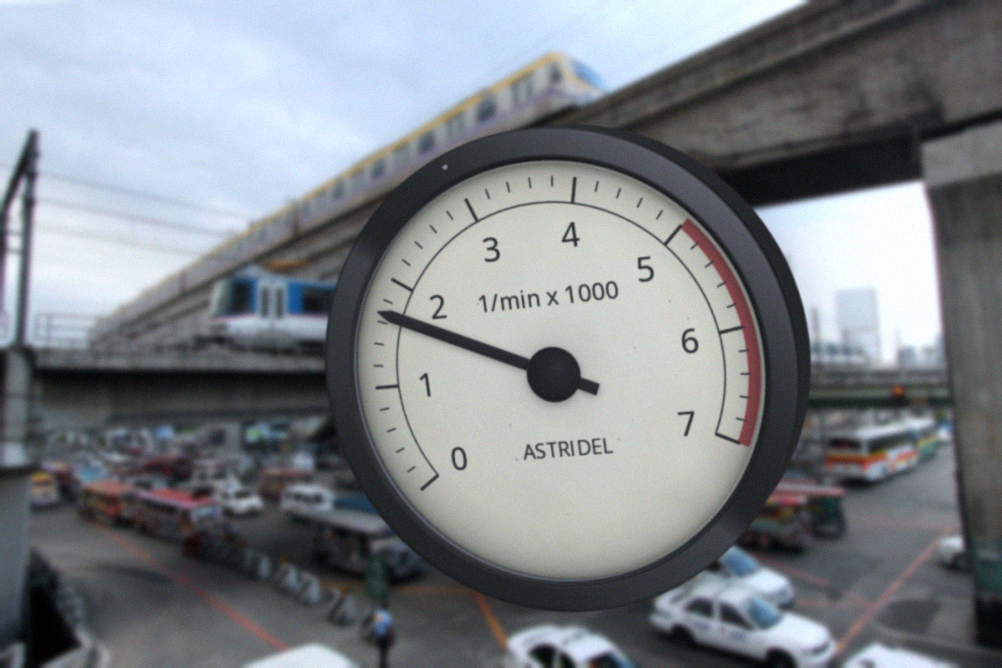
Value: 1700 rpm
